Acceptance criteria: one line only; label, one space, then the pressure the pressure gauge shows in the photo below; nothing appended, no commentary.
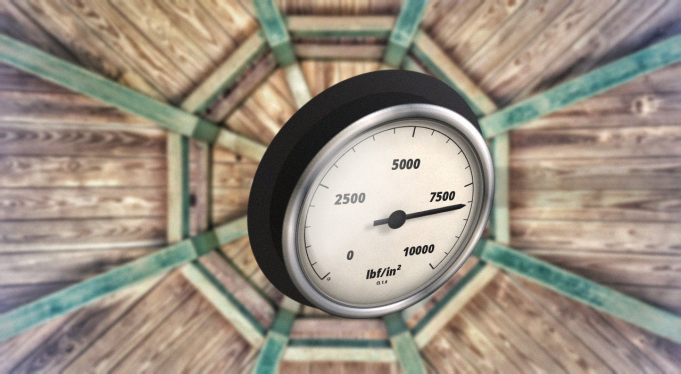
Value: 8000 psi
